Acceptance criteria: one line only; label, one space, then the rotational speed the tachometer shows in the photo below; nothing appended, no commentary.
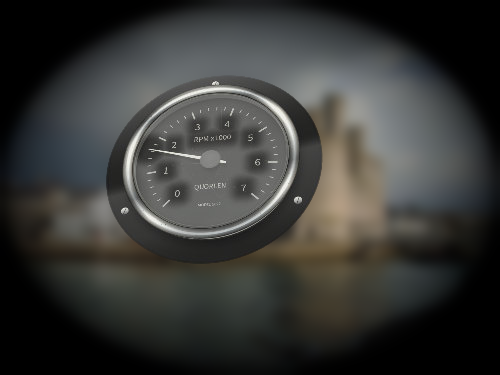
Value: 1600 rpm
